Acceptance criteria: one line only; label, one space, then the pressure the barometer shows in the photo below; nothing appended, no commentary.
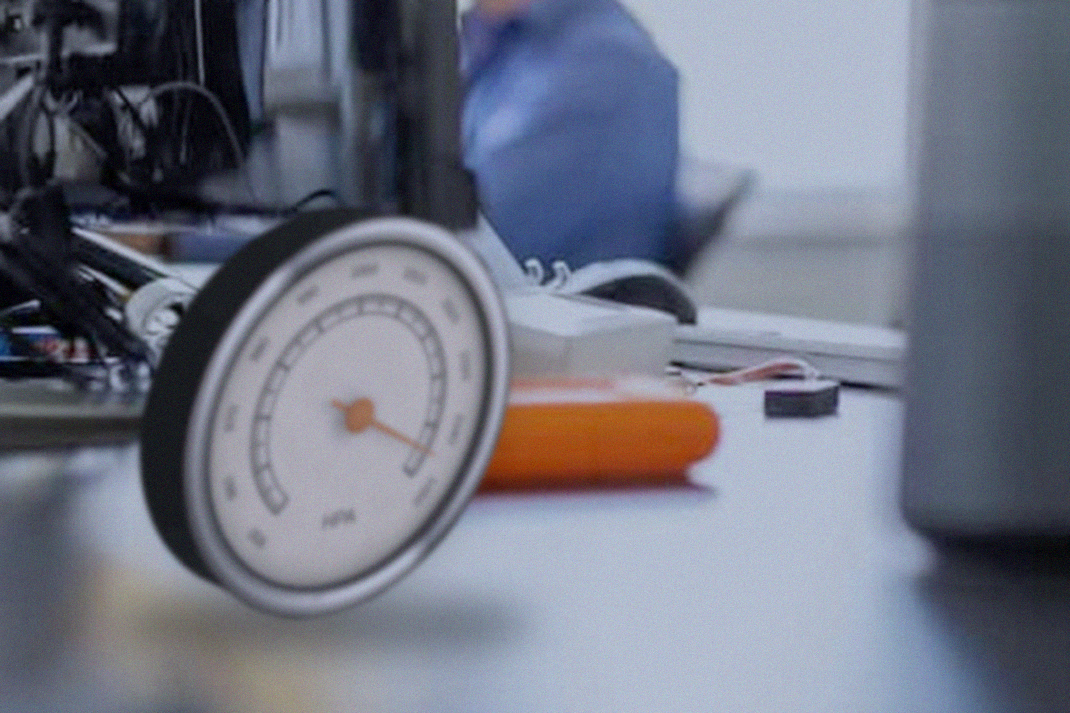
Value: 1045 hPa
